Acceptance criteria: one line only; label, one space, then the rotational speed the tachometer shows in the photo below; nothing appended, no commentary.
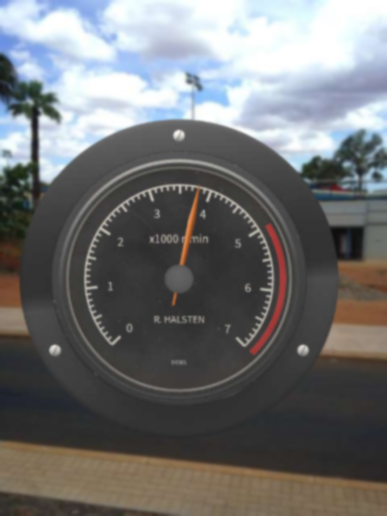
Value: 3800 rpm
